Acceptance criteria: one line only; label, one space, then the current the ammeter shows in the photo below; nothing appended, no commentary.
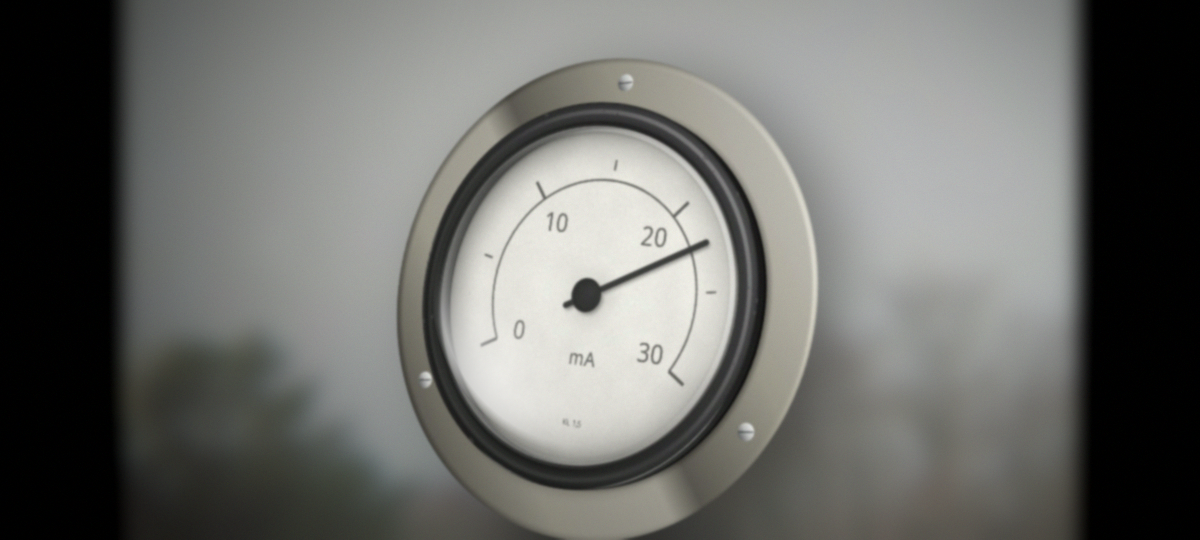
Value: 22.5 mA
